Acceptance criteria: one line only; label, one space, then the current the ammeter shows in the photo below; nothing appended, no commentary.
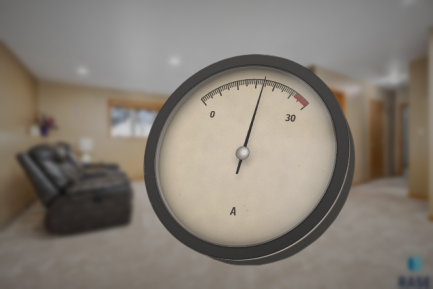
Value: 17.5 A
